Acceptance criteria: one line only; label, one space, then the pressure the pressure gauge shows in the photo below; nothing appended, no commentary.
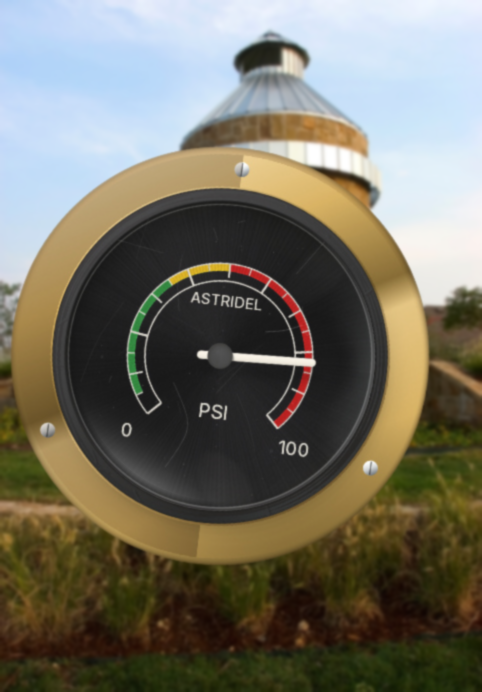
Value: 82.5 psi
